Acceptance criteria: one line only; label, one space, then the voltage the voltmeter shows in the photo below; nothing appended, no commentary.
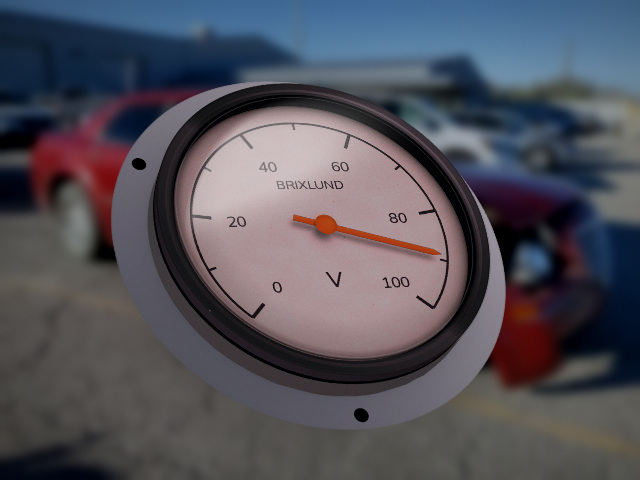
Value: 90 V
